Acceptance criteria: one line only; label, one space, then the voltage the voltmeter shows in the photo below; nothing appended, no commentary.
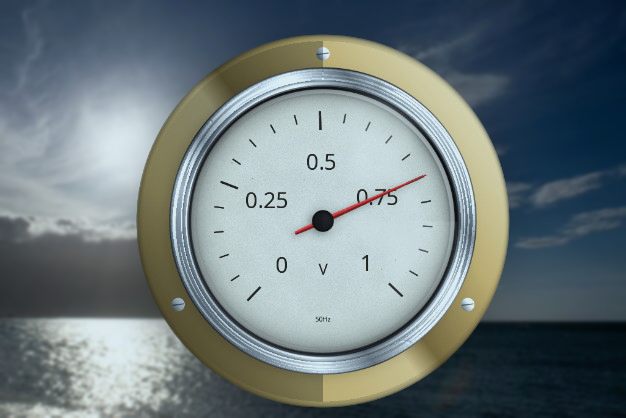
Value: 0.75 V
